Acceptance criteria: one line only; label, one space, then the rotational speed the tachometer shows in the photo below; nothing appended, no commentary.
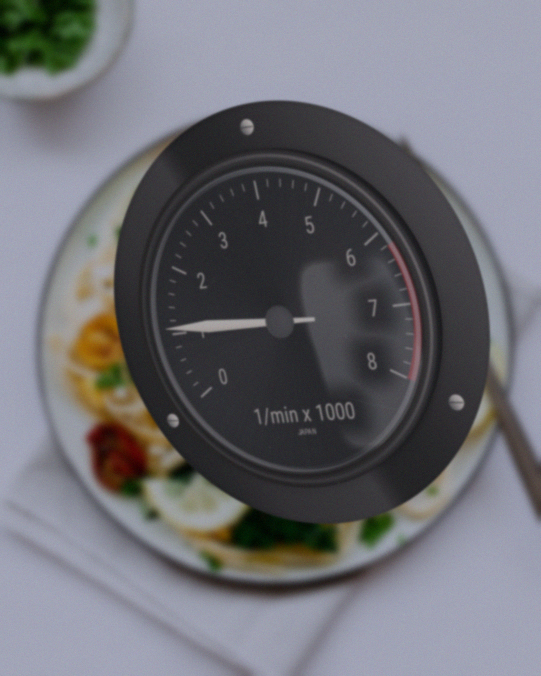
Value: 1100 rpm
